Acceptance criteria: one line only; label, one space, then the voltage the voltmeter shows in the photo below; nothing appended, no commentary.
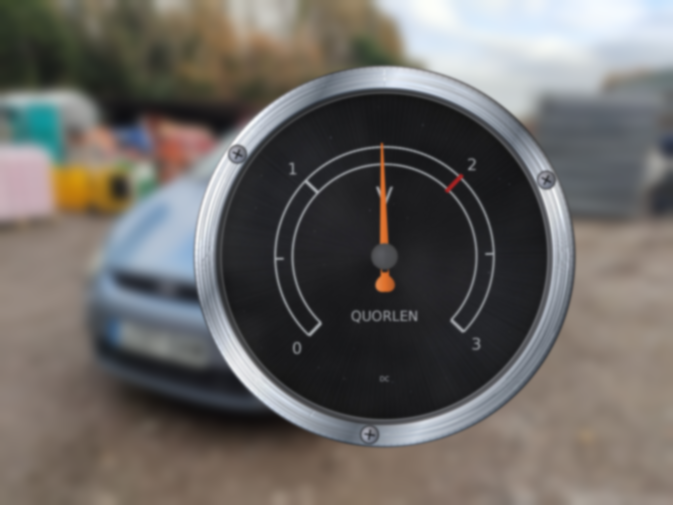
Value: 1.5 V
